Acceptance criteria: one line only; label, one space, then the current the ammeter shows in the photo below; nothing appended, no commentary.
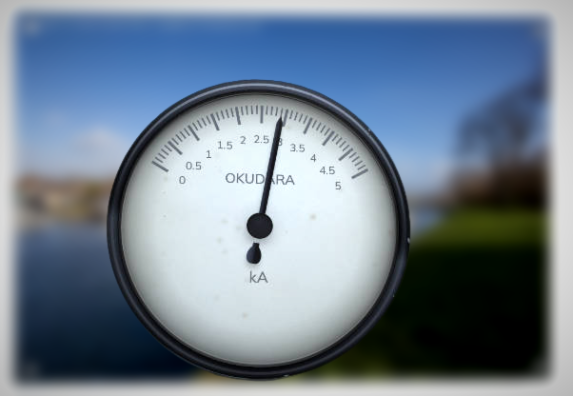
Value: 2.9 kA
